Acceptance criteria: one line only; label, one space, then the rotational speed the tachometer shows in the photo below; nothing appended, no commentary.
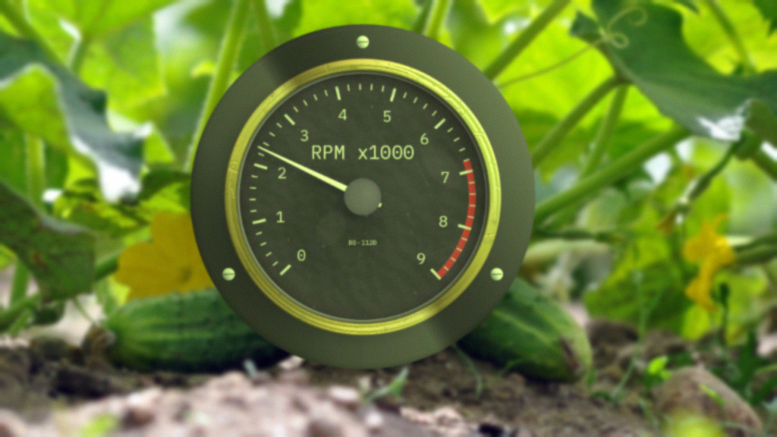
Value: 2300 rpm
